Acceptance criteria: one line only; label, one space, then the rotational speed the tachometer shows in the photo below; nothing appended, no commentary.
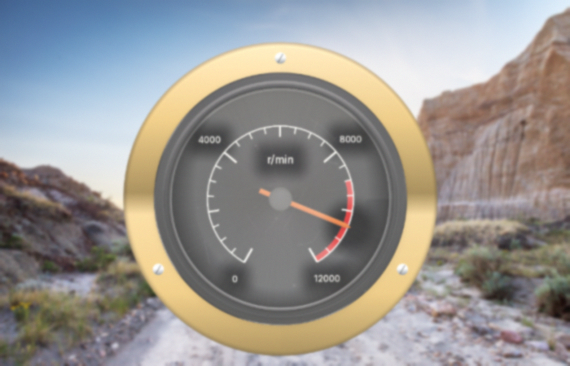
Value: 10500 rpm
